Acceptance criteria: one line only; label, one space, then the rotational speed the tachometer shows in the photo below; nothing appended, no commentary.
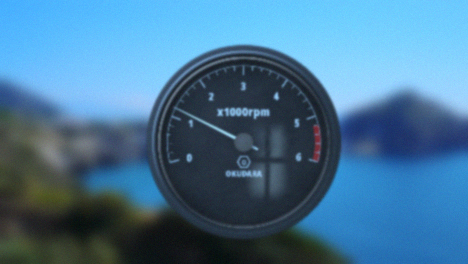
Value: 1200 rpm
